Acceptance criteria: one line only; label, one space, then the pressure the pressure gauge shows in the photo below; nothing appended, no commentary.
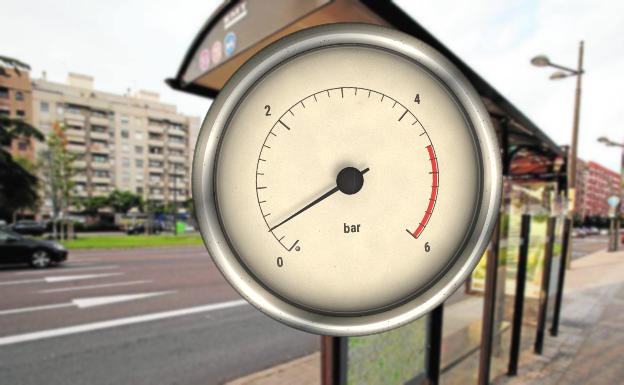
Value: 0.4 bar
